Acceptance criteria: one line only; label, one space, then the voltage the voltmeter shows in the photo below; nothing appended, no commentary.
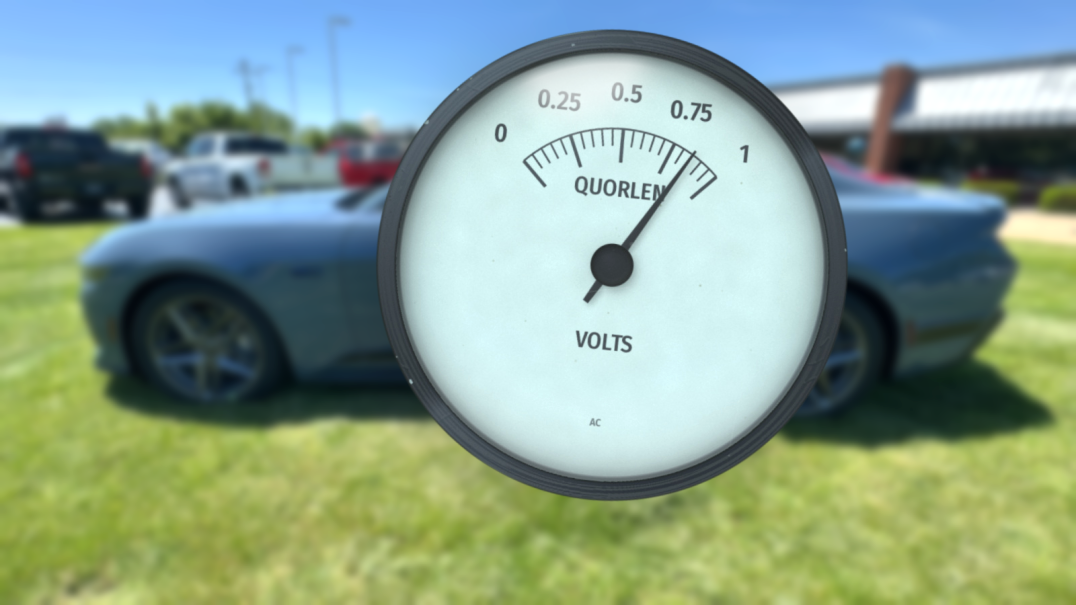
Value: 0.85 V
